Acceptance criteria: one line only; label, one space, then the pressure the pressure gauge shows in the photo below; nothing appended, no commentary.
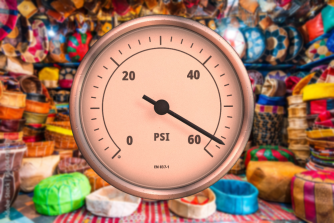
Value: 57 psi
